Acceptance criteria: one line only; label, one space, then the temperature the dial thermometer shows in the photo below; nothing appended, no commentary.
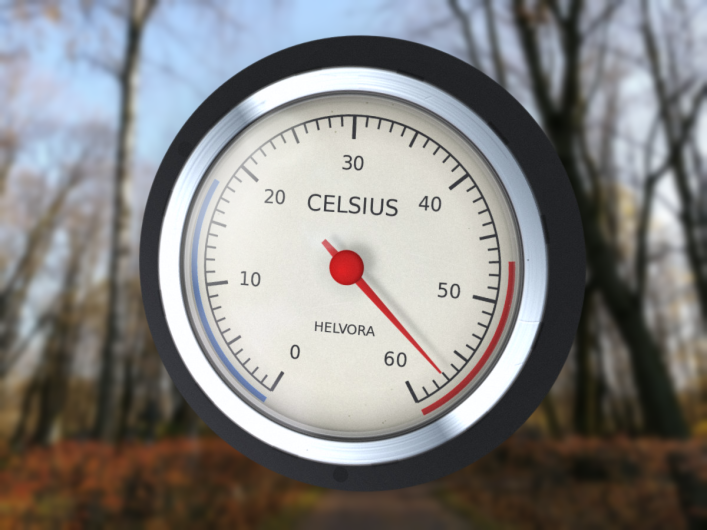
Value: 57 °C
